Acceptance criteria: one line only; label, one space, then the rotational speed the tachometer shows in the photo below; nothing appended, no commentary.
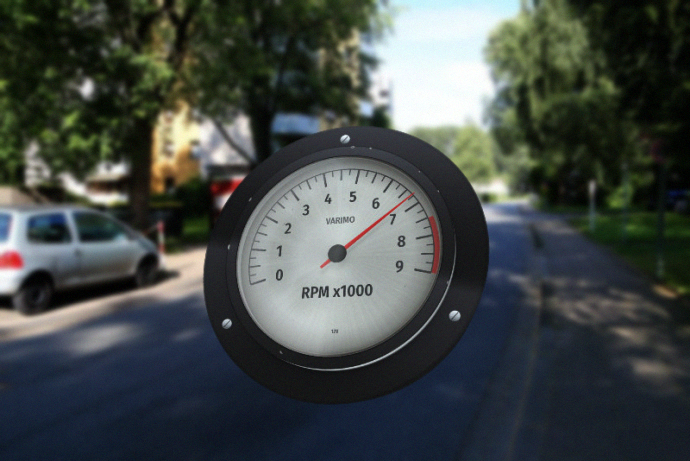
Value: 6750 rpm
